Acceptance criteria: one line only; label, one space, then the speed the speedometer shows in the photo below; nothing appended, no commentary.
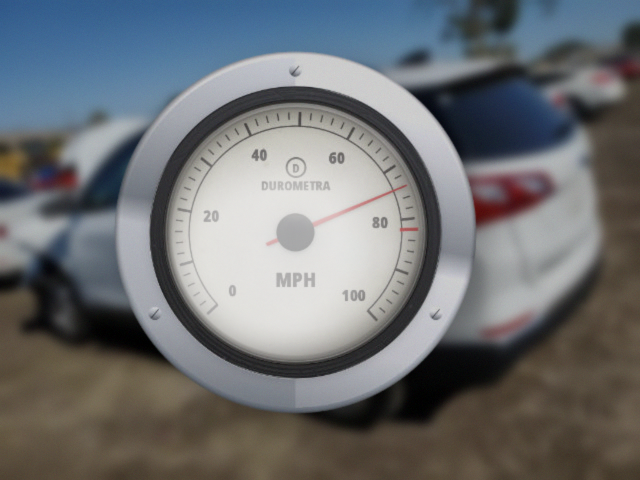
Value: 74 mph
